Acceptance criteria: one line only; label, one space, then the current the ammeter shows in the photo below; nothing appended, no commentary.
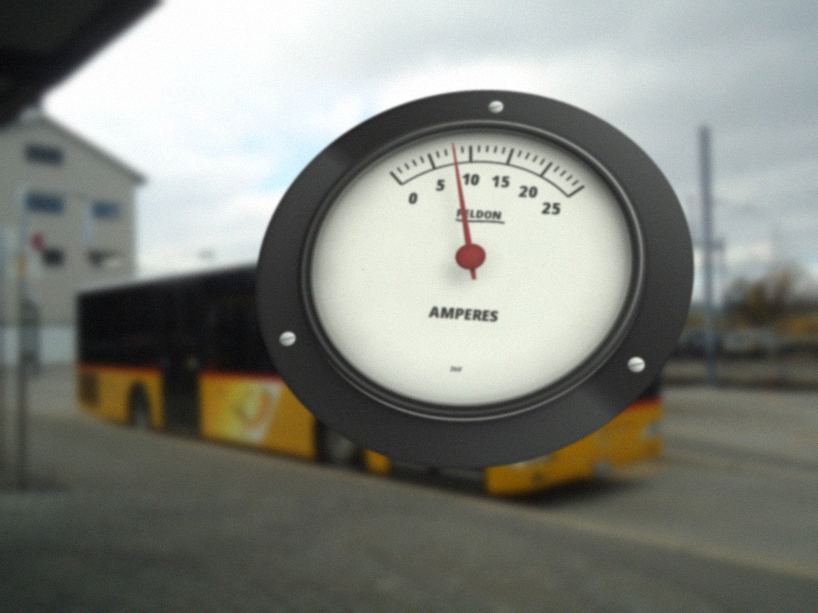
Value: 8 A
